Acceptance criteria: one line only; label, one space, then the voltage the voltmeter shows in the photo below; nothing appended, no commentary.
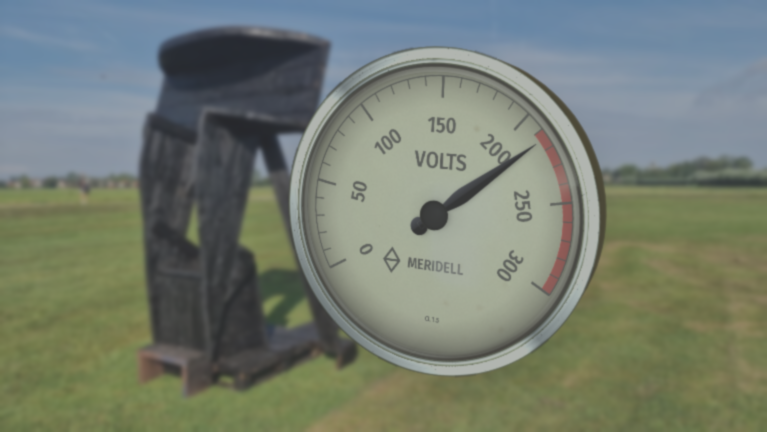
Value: 215 V
